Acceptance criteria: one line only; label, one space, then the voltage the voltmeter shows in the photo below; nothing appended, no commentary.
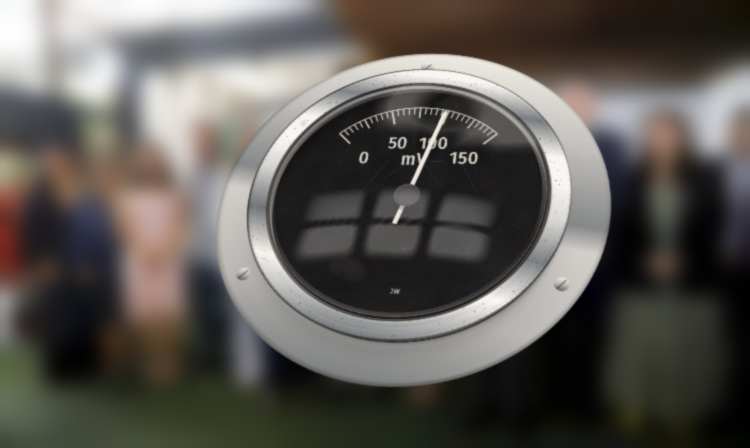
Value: 100 mV
